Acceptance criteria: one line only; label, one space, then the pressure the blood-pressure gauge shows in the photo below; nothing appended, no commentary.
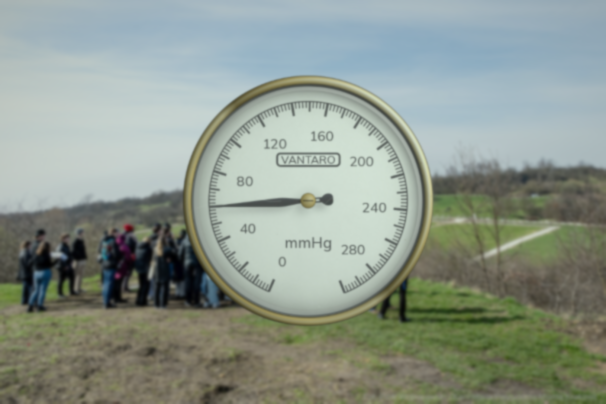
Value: 60 mmHg
